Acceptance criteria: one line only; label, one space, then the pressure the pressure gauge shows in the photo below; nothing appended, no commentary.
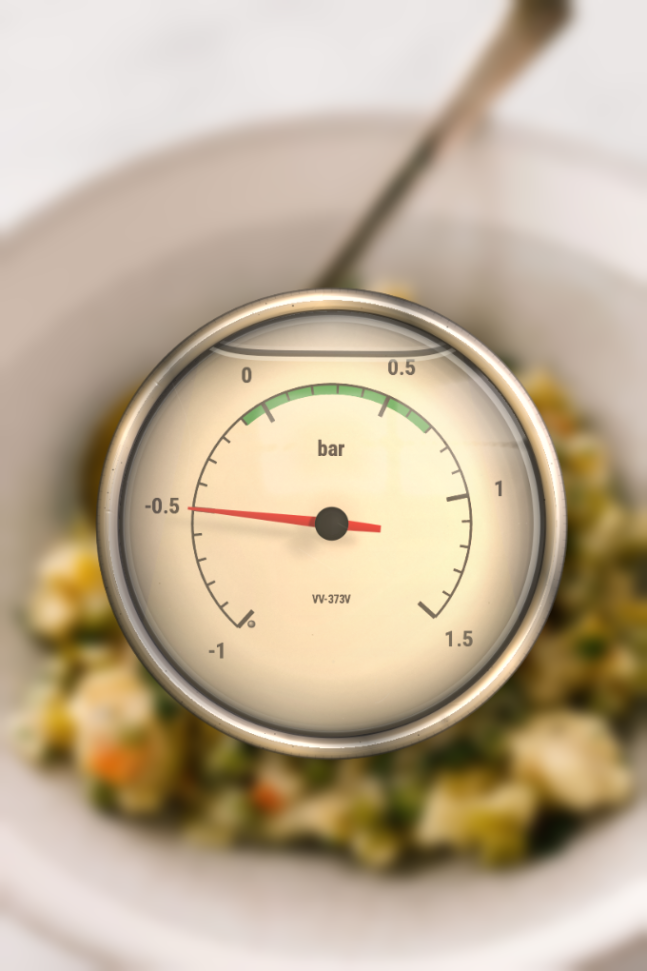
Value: -0.5 bar
